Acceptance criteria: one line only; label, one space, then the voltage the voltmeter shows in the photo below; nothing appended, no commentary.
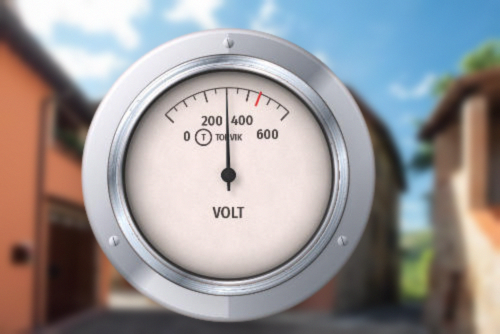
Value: 300 V
